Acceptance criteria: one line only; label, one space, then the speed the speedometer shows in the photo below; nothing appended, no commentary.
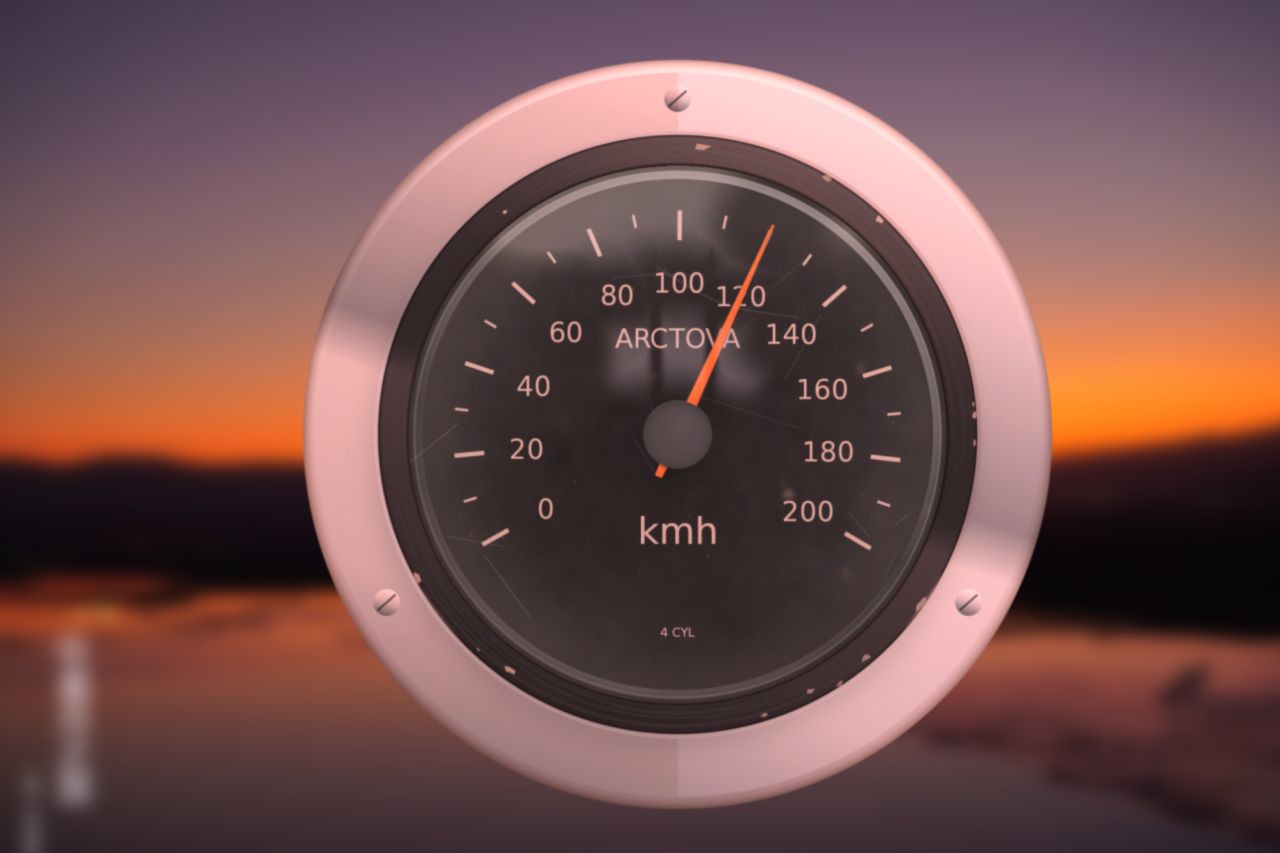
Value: 120 km/h
